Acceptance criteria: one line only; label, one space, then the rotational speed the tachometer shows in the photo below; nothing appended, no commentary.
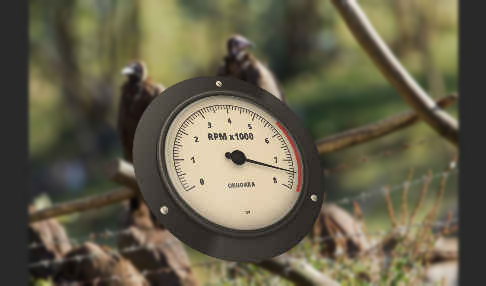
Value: 7500 rpm
